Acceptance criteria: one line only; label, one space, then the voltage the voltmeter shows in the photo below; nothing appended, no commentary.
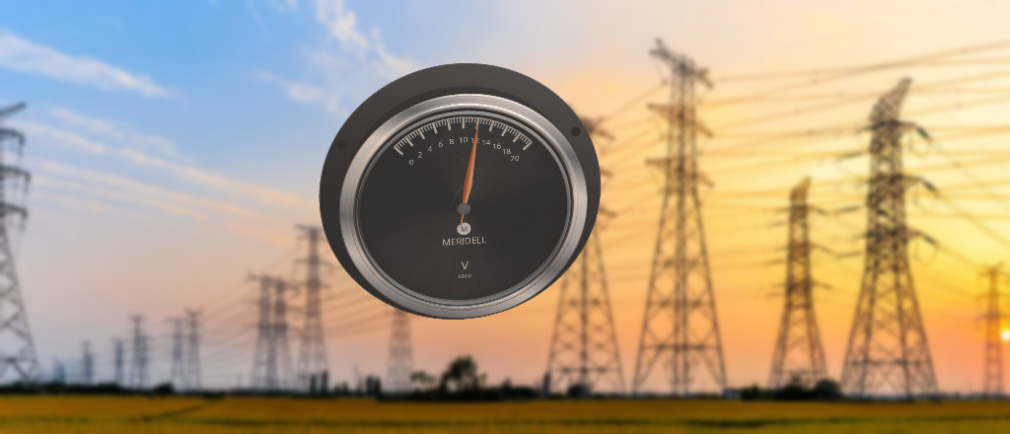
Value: 12 V
